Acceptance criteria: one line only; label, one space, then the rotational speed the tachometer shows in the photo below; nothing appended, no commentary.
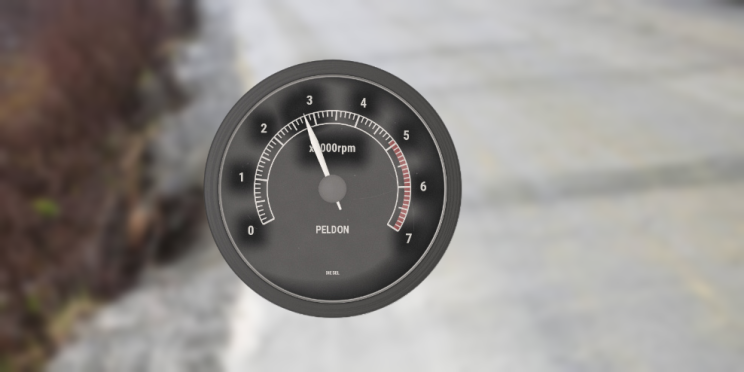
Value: 2800 rpm
